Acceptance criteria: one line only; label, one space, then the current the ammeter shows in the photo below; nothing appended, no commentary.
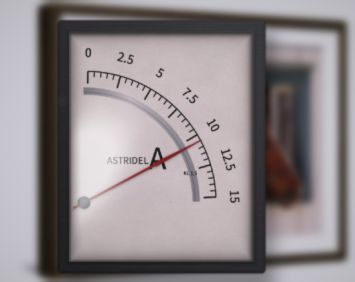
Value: 10.5 A
